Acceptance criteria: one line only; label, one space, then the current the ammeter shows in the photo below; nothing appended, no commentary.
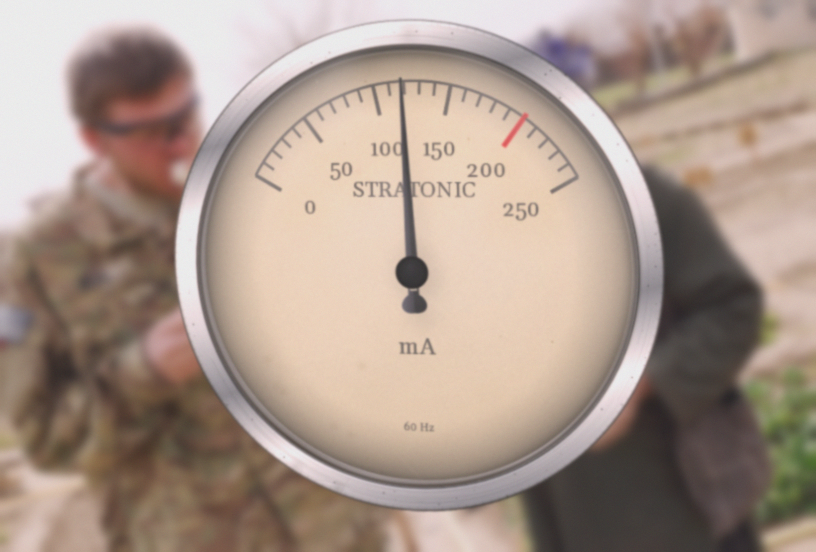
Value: 120 mA
